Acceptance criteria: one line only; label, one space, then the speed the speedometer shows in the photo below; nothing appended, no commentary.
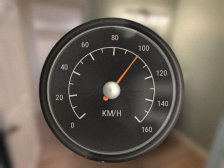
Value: 100 km/h
